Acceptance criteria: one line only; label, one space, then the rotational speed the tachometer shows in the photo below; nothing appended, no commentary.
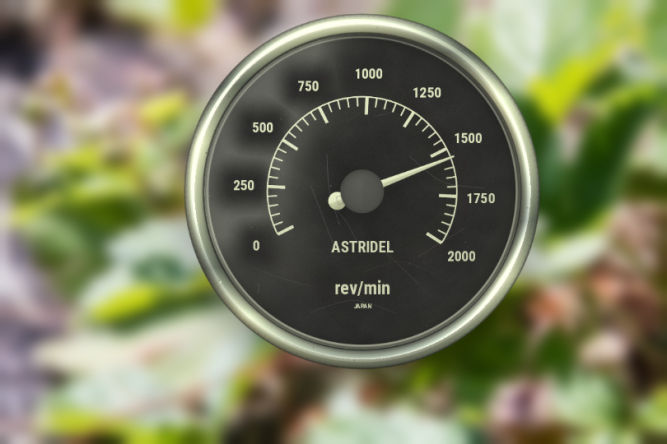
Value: 1550 rpm
